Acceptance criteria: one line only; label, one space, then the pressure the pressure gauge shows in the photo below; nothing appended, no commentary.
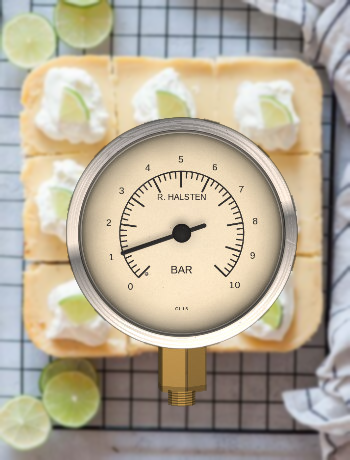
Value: 1 bar
